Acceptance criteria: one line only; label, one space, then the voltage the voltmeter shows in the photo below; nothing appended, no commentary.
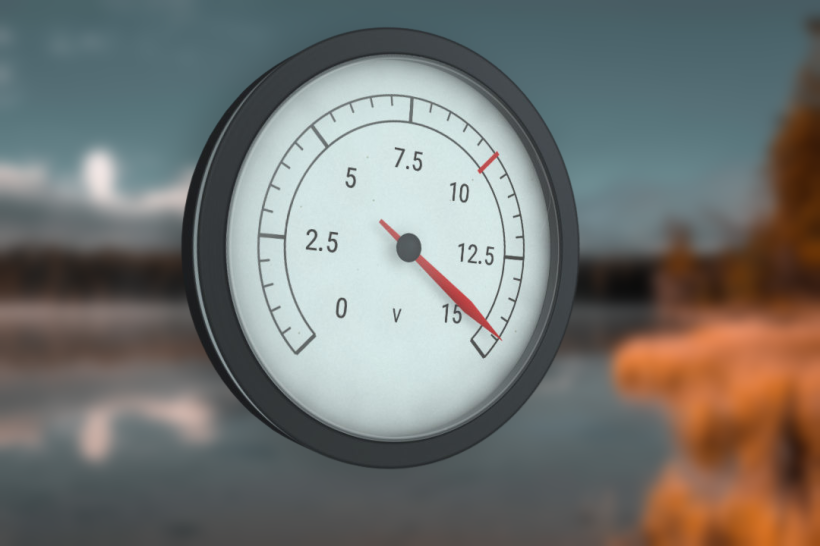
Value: 14.5 V
